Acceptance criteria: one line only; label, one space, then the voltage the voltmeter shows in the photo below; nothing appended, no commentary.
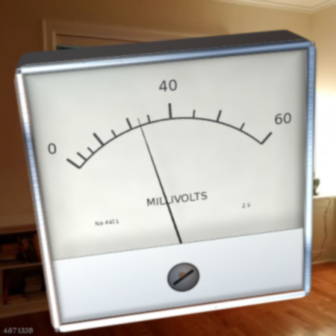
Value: 32.5 mV
